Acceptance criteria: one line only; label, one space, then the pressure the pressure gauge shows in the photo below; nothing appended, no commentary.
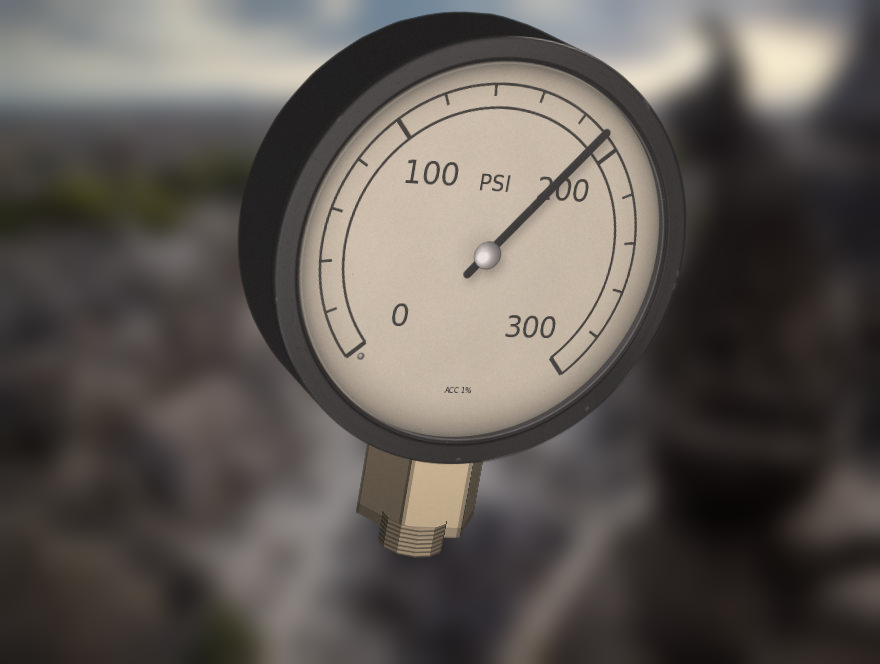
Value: 190 psi
